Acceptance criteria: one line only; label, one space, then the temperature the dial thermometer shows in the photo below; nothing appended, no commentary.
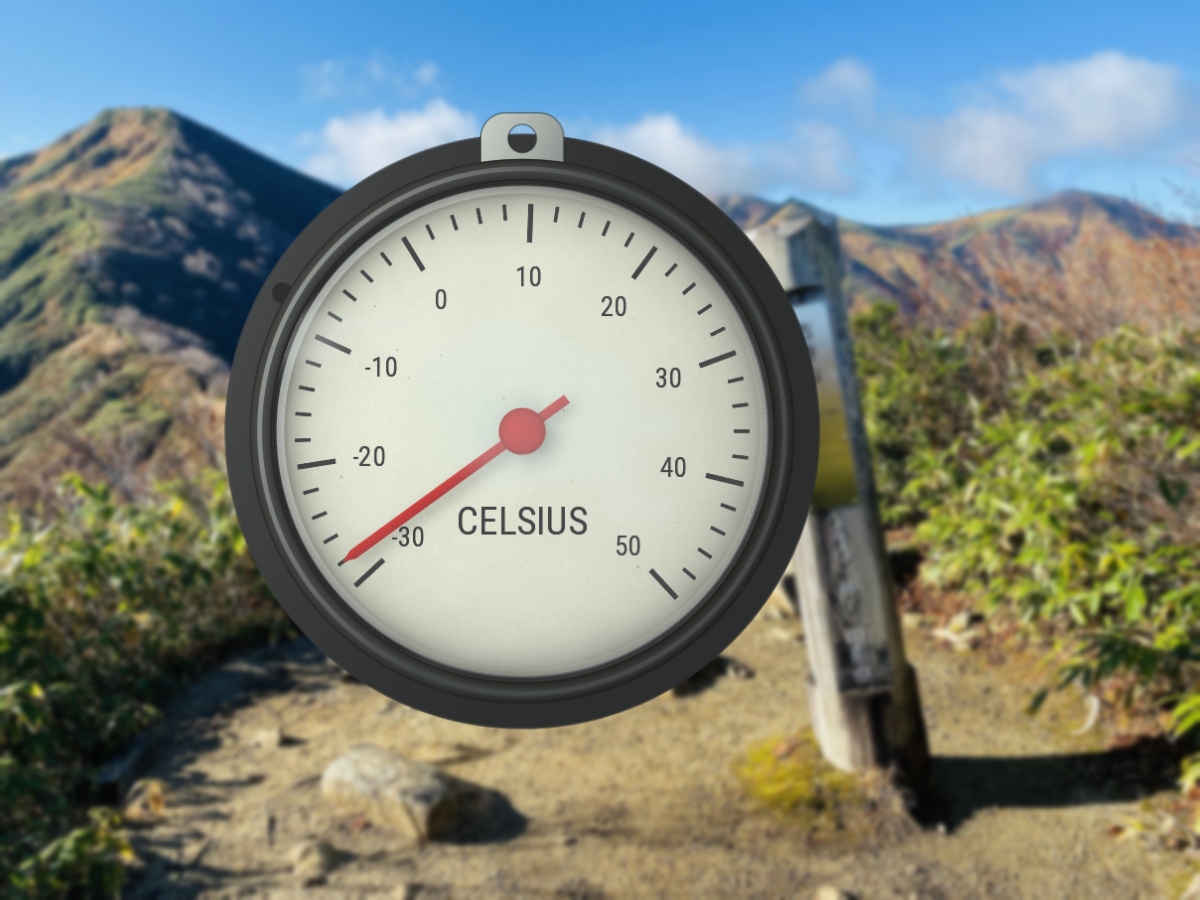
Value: -28 °C
